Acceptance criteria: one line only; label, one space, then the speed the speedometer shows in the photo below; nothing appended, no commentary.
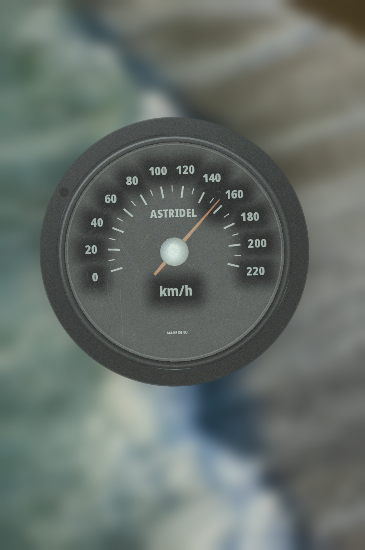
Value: 155 km/h
